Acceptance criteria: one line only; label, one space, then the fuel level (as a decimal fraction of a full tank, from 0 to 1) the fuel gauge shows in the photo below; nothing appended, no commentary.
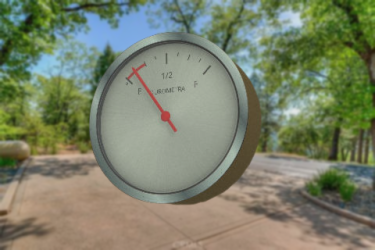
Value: 0.125
